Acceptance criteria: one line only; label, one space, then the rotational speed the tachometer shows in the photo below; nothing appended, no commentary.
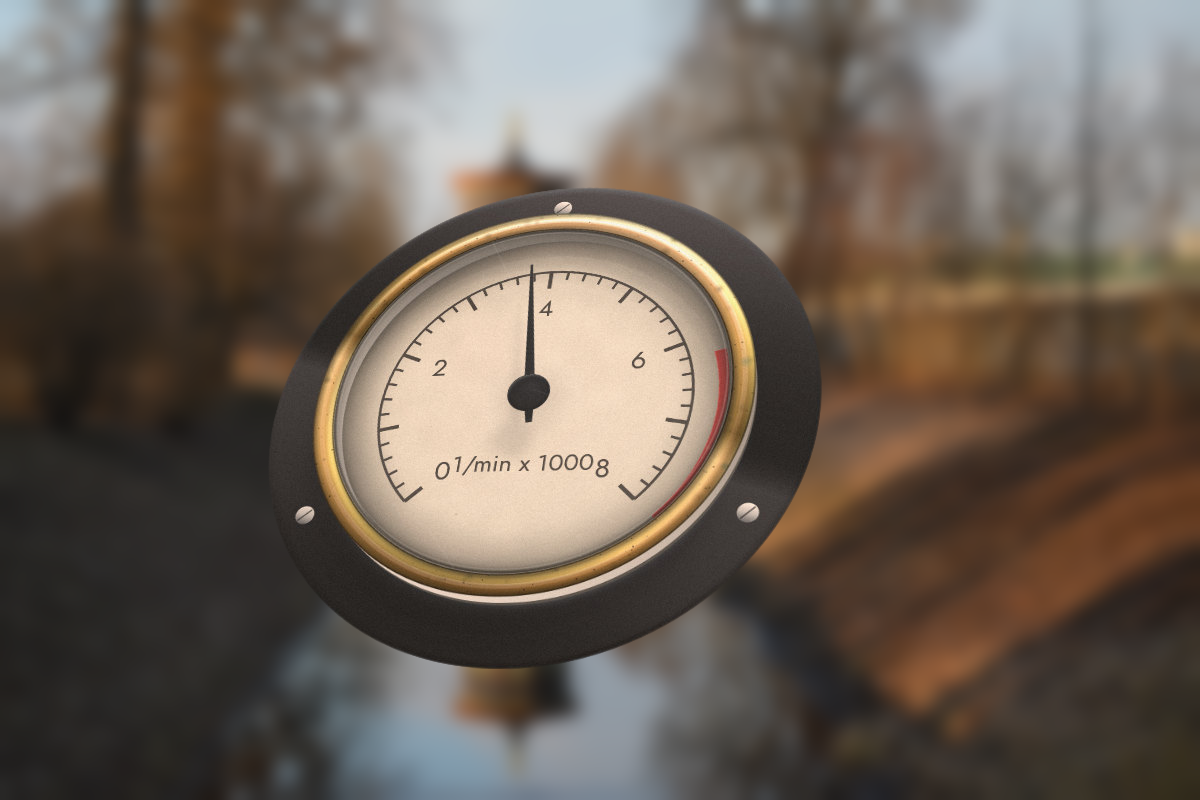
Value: 3800 rpm
